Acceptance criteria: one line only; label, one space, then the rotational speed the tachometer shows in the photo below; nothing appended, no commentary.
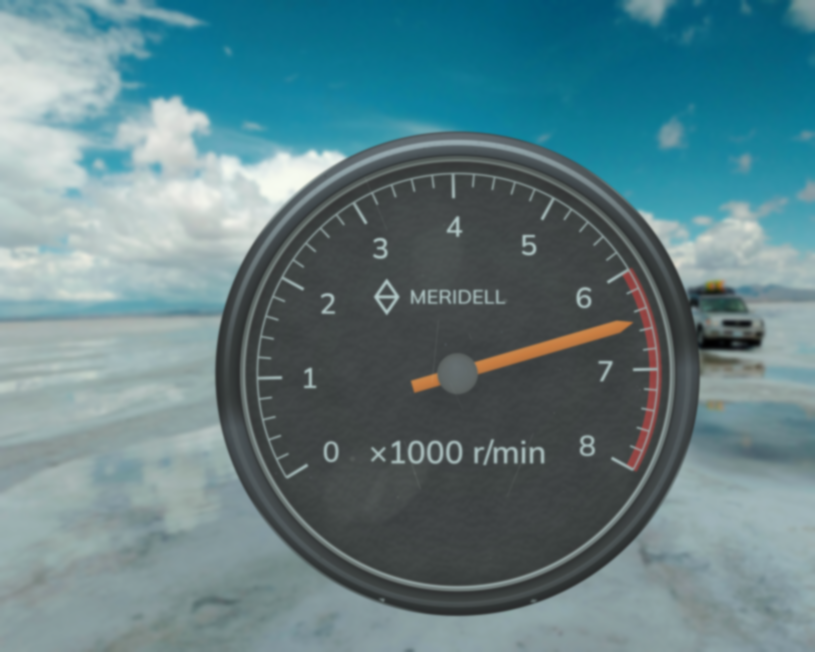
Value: 6500 rpm
